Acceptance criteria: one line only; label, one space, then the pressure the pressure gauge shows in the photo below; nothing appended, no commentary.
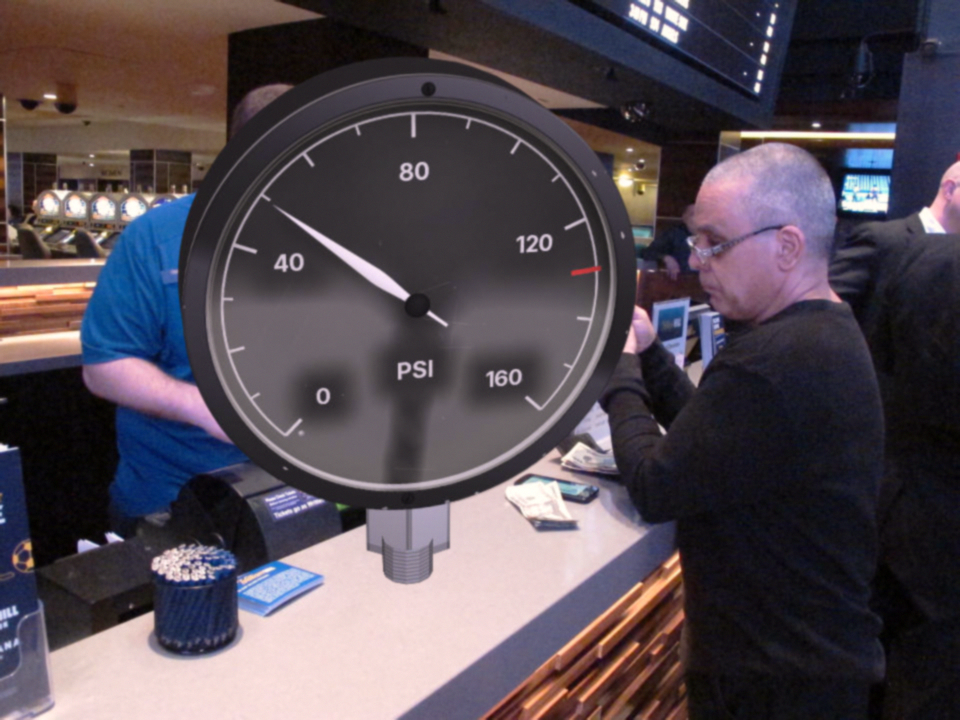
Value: 50 psi
